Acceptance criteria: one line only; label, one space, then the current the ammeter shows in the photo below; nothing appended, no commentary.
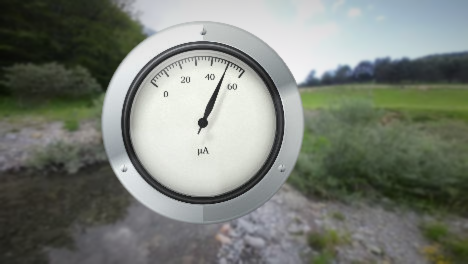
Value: 50 µA
